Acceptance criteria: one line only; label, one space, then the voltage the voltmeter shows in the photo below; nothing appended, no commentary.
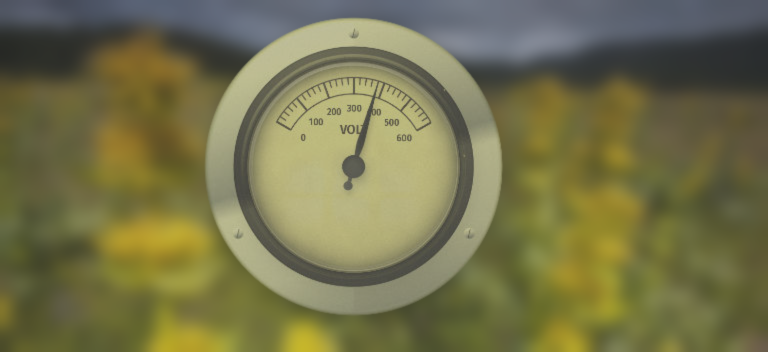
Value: 380 V
